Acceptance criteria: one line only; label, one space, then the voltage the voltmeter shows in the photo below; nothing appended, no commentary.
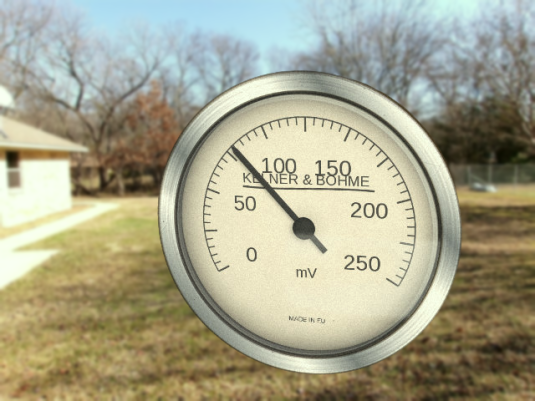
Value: 80 mV
